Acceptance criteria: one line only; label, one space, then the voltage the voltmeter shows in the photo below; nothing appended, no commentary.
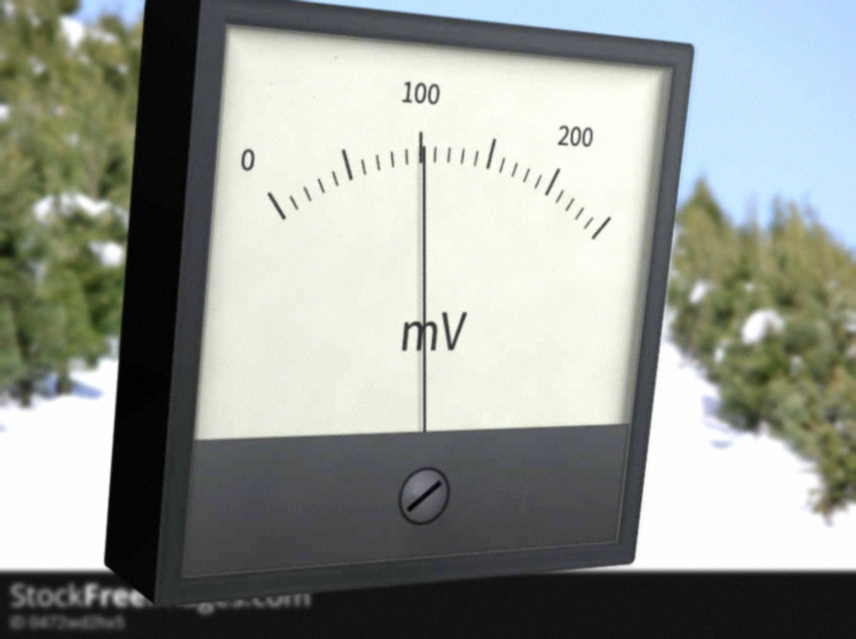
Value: 100 mV
